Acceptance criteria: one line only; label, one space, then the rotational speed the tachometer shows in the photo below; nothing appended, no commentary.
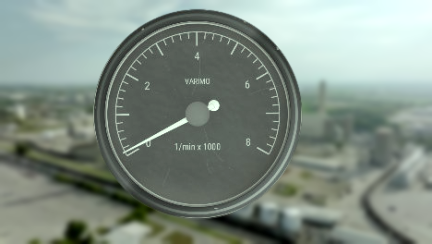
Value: 100 rpm
